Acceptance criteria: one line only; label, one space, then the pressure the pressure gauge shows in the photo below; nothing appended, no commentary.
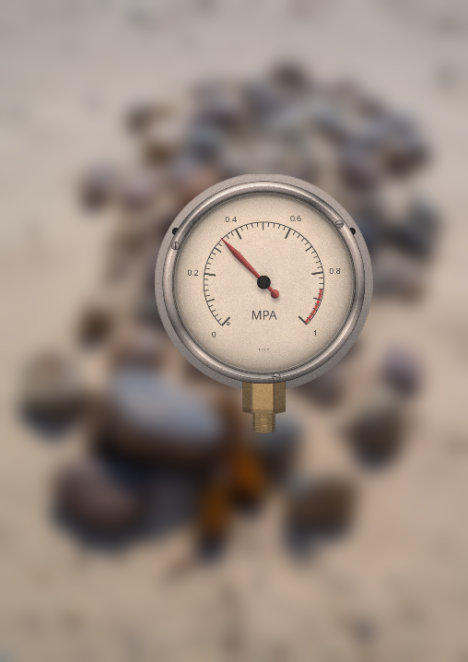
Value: 0.34 MPa
